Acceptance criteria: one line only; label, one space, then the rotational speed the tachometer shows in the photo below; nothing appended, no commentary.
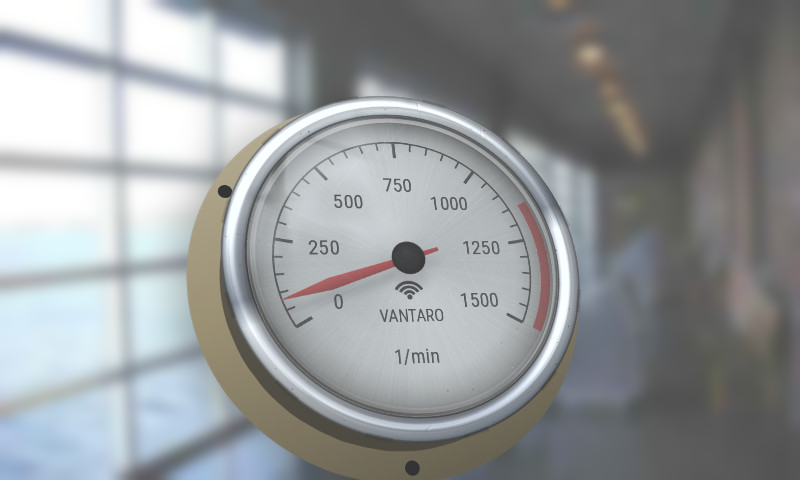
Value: 75 rpm
